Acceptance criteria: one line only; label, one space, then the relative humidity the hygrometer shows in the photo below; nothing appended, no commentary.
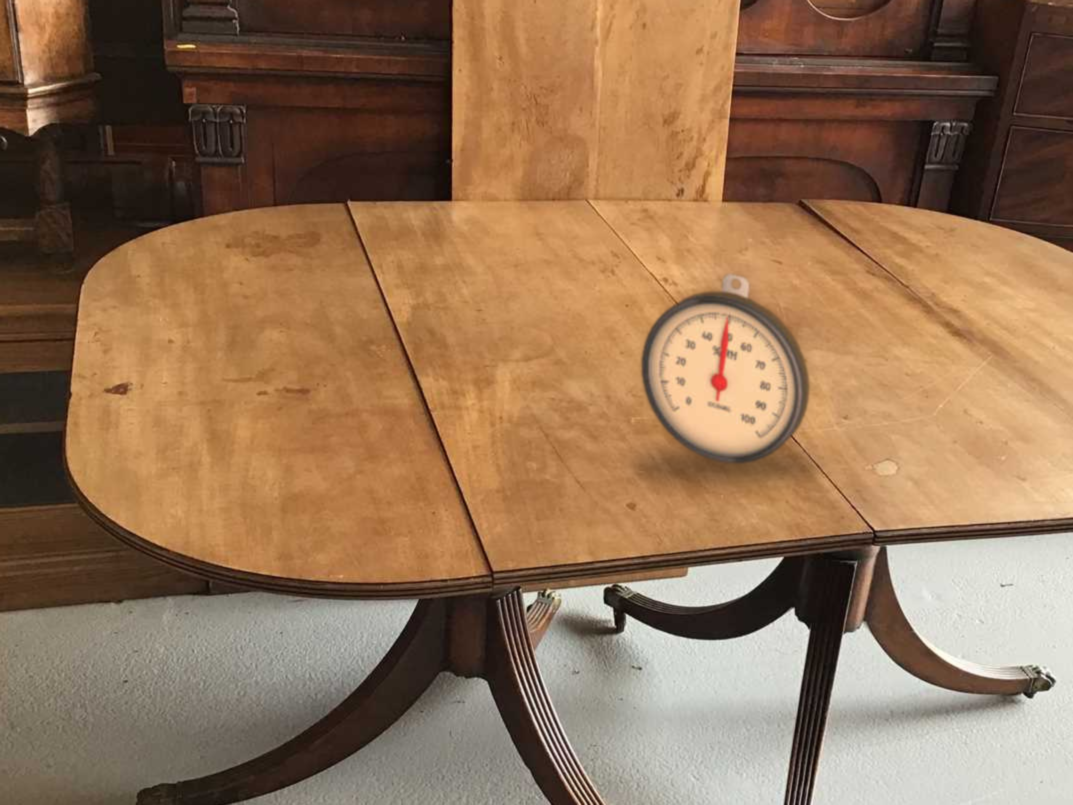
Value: 50 %
